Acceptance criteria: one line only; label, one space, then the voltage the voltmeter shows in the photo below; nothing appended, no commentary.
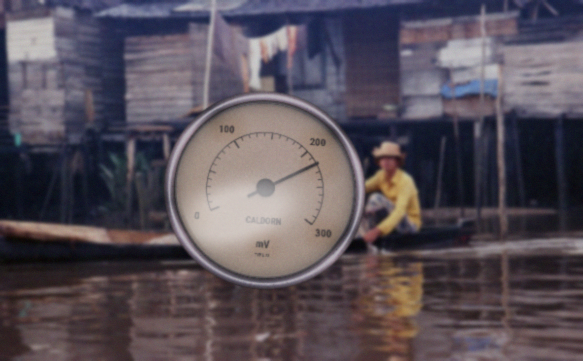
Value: 220 mV
